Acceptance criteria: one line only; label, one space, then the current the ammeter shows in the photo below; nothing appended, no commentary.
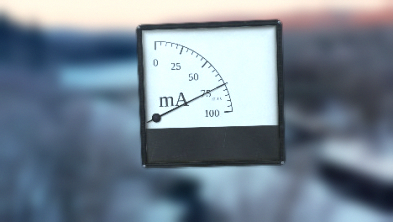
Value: 75 mA
